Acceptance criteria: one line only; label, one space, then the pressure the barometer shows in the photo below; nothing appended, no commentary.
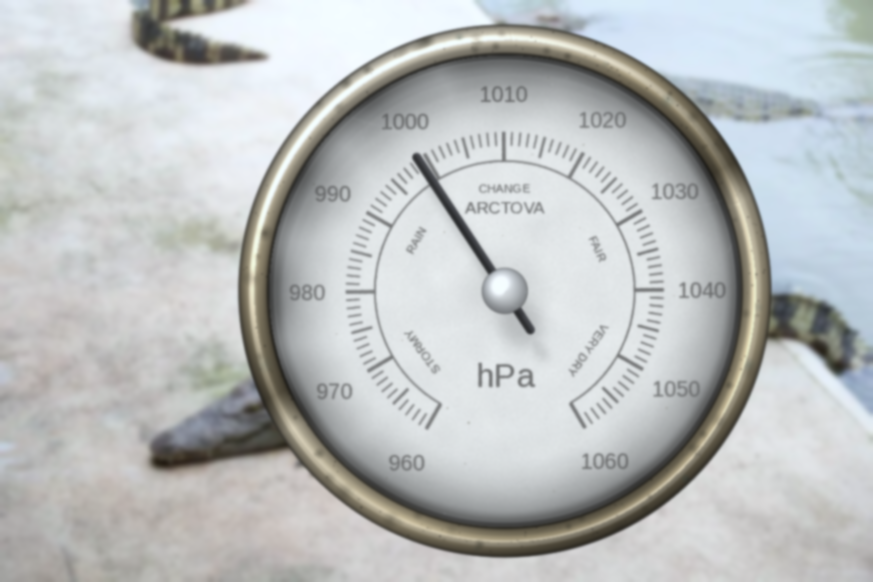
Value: 999 hPa
